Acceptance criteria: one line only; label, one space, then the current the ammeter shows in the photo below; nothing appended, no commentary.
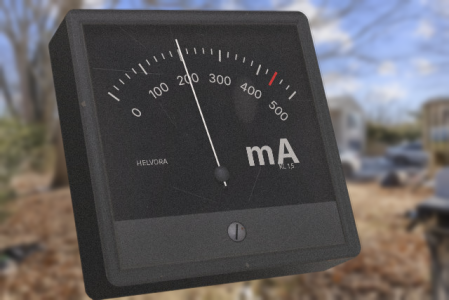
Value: 200 mA
